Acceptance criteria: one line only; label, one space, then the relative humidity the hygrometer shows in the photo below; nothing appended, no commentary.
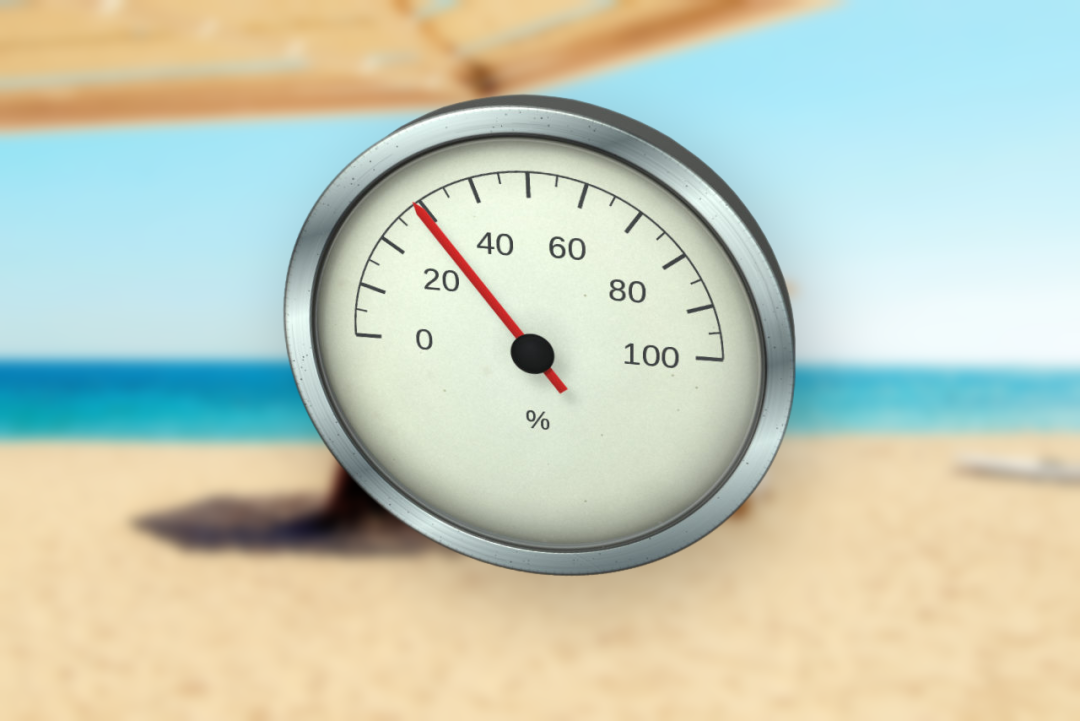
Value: 30 %
